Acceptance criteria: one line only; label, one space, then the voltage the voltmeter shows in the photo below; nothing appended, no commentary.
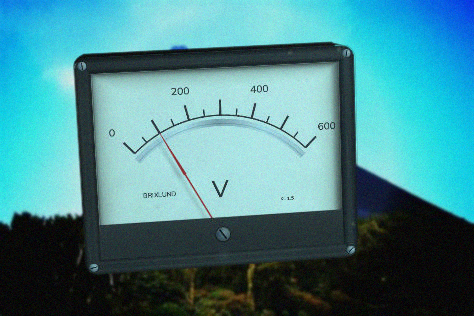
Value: 100 V
